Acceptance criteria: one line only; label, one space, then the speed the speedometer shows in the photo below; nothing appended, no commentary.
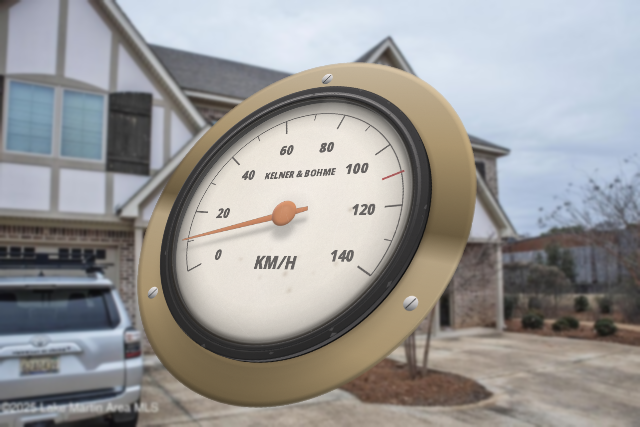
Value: 10 km/h
